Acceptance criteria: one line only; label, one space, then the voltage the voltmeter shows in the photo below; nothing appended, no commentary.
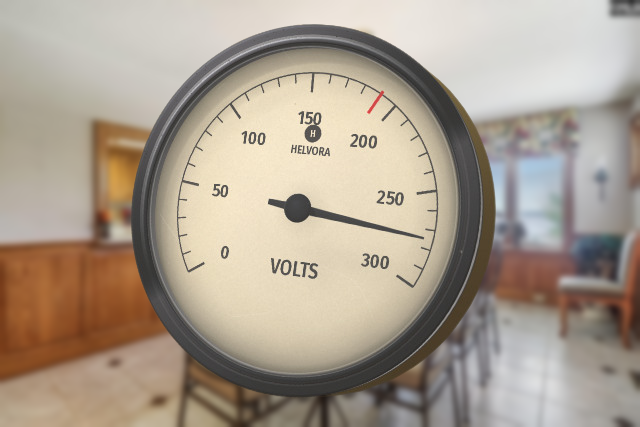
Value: 275 V
